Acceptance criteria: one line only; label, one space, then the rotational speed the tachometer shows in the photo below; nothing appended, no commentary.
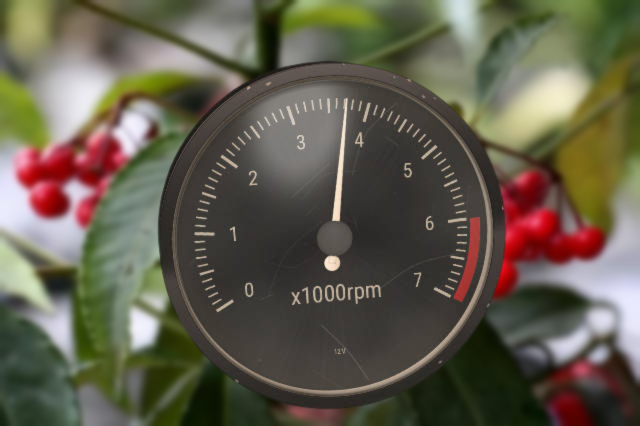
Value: 3700 rpm
